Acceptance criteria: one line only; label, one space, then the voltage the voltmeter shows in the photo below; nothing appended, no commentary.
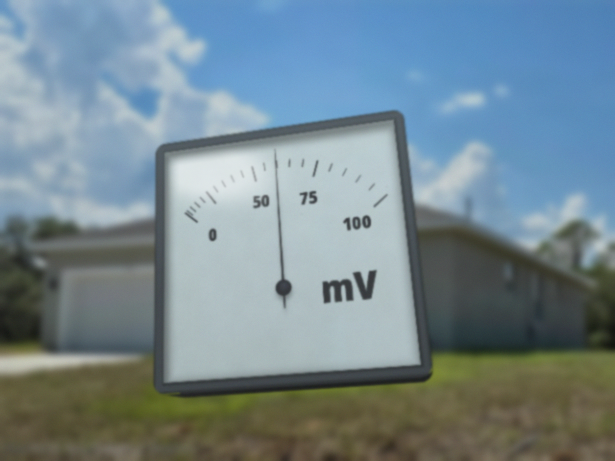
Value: 60 mV
